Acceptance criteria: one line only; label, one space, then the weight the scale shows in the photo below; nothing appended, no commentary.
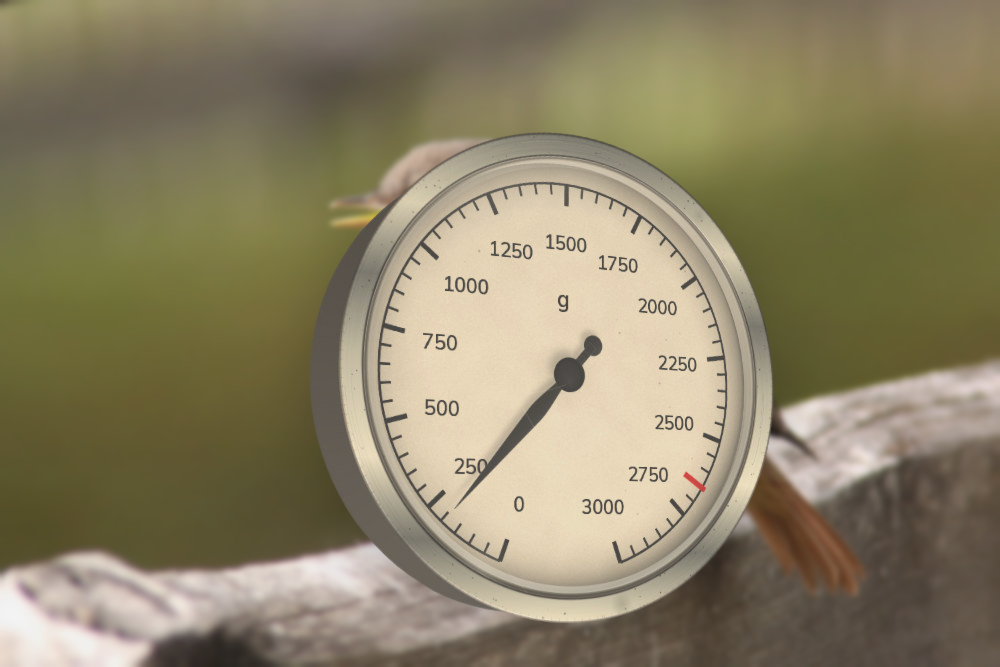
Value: 200 g
